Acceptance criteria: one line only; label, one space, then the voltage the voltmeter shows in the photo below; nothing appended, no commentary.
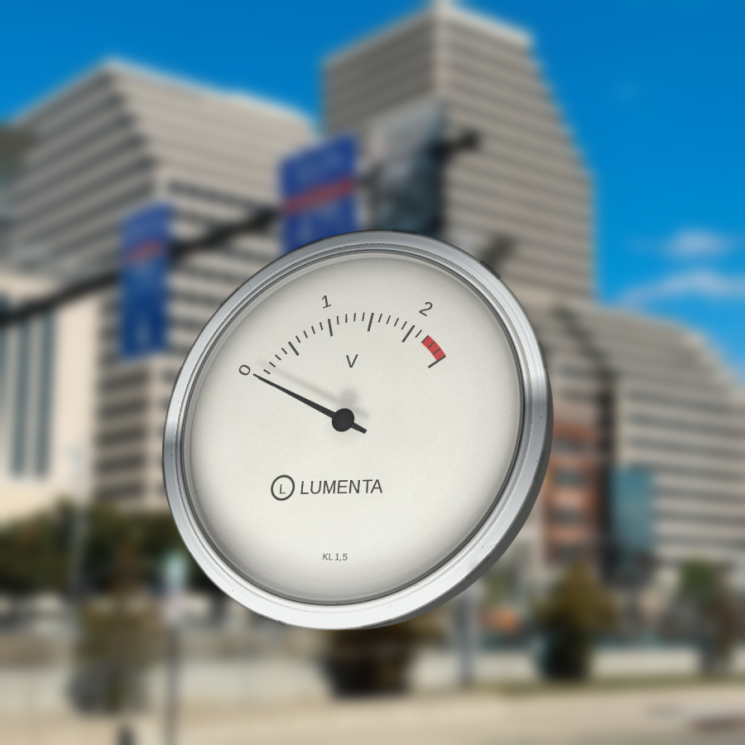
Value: 0 V
